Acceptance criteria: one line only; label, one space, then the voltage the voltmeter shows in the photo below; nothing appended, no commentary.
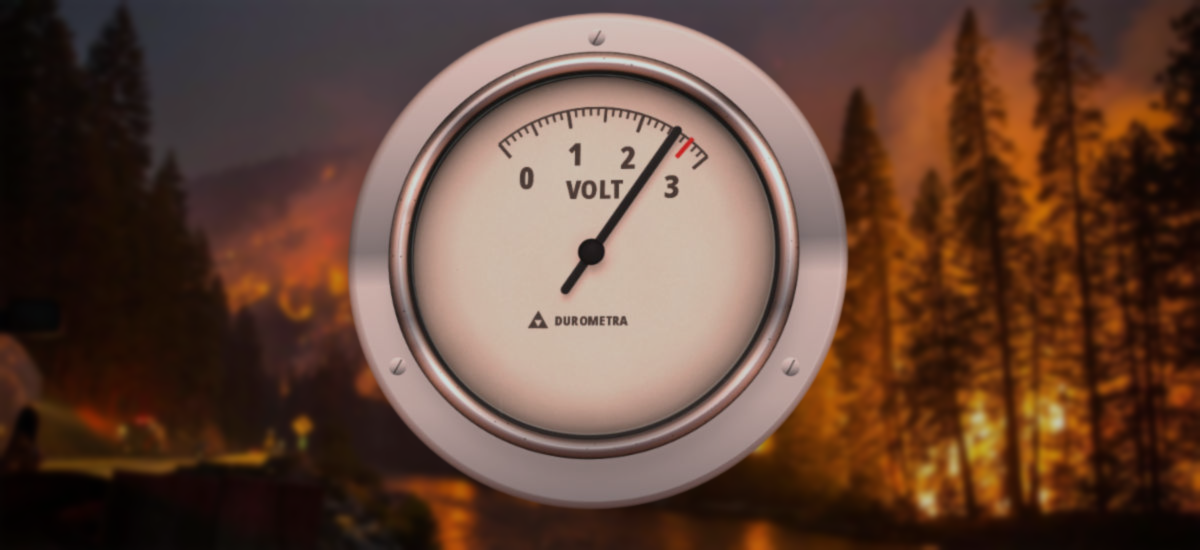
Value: 2.5 V
